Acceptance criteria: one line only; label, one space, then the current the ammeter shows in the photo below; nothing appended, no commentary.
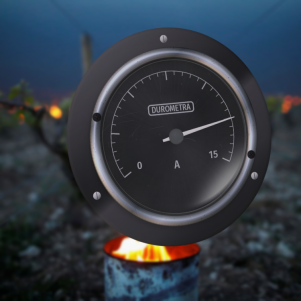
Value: 12.5 A
